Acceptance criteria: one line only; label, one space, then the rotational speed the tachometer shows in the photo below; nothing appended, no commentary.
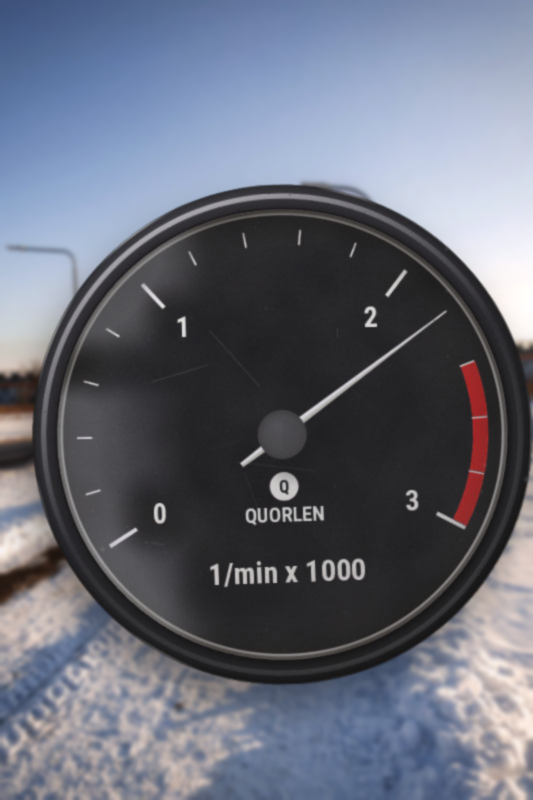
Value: 2200 rpm
